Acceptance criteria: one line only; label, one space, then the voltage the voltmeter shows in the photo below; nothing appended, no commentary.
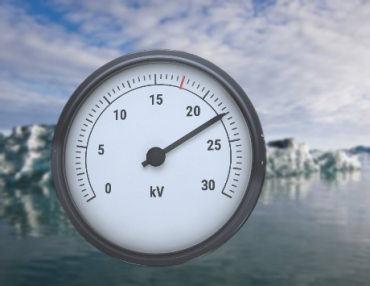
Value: 22.5 kV
